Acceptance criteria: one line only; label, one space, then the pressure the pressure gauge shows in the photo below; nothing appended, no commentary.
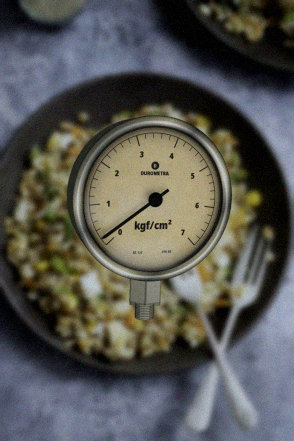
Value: 0.2 kg/cm²
